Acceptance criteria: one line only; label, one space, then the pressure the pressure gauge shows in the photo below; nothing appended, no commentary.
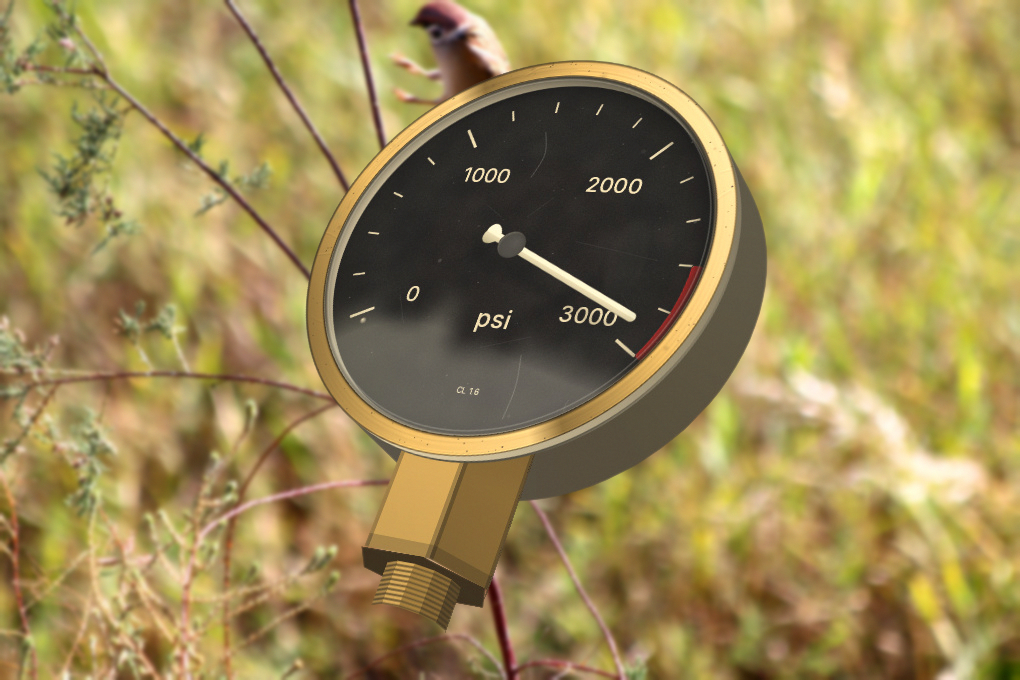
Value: 2900 psi
